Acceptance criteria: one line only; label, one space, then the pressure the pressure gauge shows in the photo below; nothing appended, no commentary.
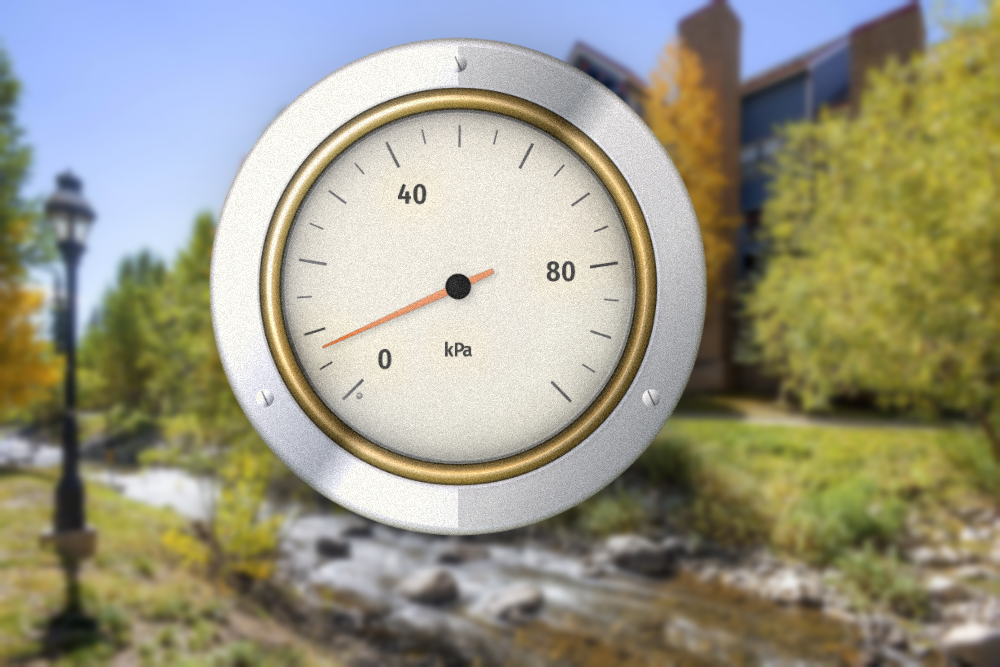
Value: 7.5 kPa
